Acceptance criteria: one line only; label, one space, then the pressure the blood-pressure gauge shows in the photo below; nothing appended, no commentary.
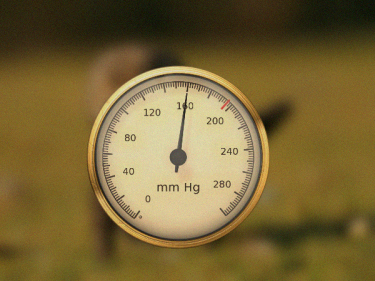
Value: 160 mmHg
